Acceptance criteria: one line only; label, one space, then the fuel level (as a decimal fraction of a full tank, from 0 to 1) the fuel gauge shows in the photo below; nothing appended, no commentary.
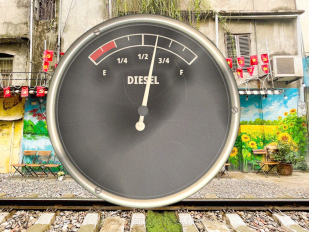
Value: 0.625
